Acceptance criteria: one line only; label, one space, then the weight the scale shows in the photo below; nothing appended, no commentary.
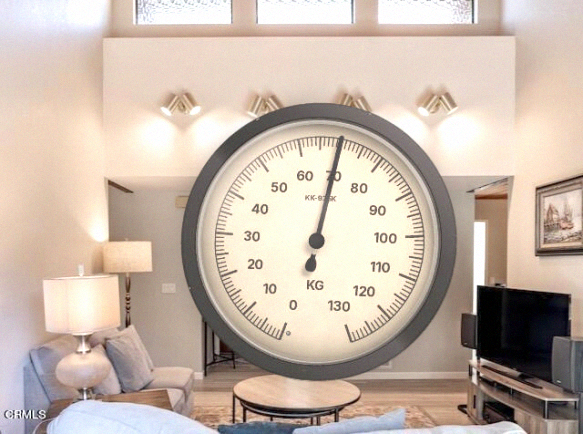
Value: 70 kg
